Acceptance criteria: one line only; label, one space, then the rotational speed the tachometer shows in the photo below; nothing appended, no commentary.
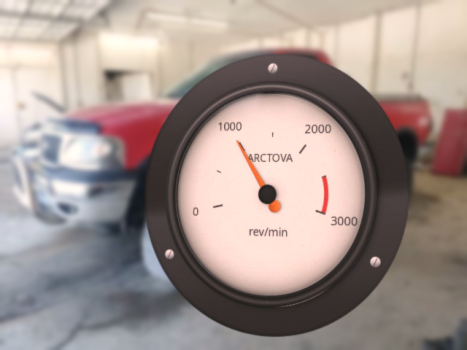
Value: 1000 rpm
